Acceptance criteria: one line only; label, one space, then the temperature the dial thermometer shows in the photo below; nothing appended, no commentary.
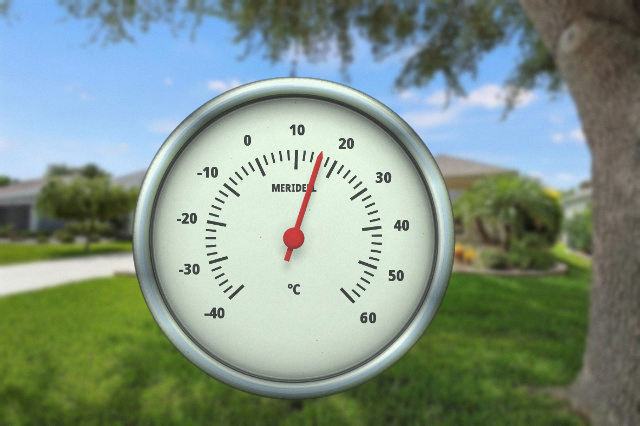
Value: 16 °C
